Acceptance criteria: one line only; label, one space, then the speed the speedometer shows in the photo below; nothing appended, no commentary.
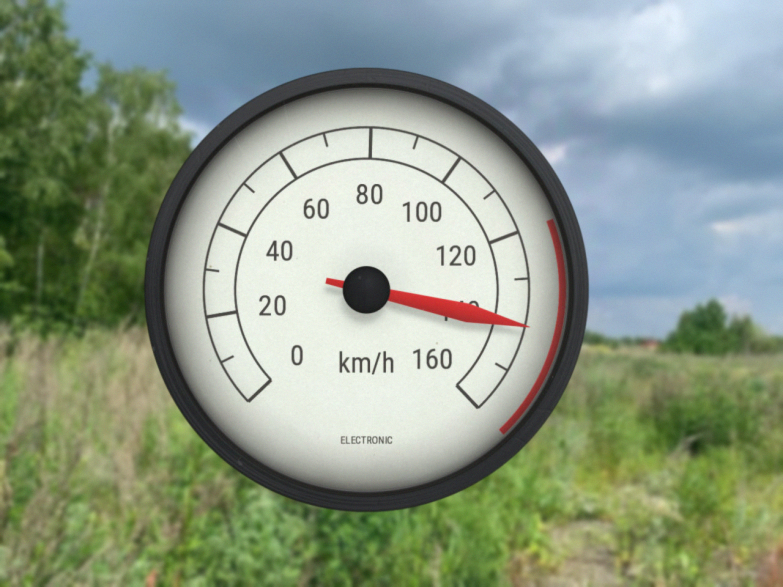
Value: 140 km/h
